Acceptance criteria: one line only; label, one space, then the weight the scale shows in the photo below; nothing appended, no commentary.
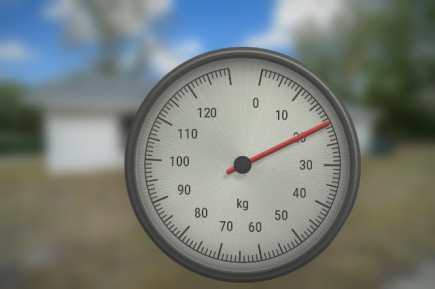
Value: 20 kg
